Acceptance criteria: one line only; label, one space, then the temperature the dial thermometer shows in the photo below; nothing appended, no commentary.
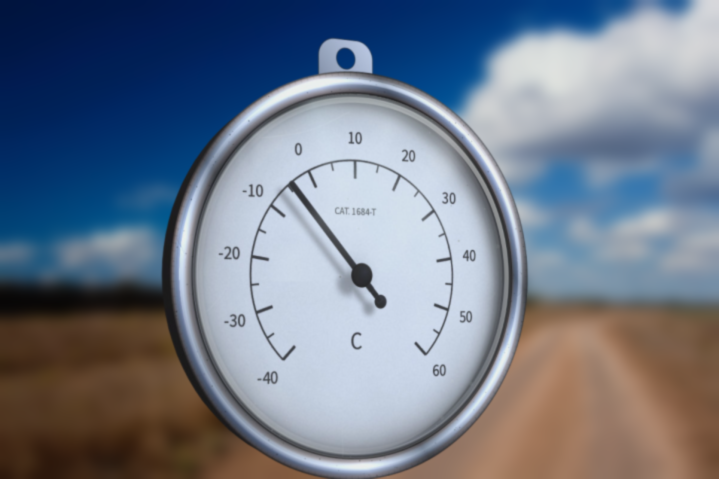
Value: -5 °C
